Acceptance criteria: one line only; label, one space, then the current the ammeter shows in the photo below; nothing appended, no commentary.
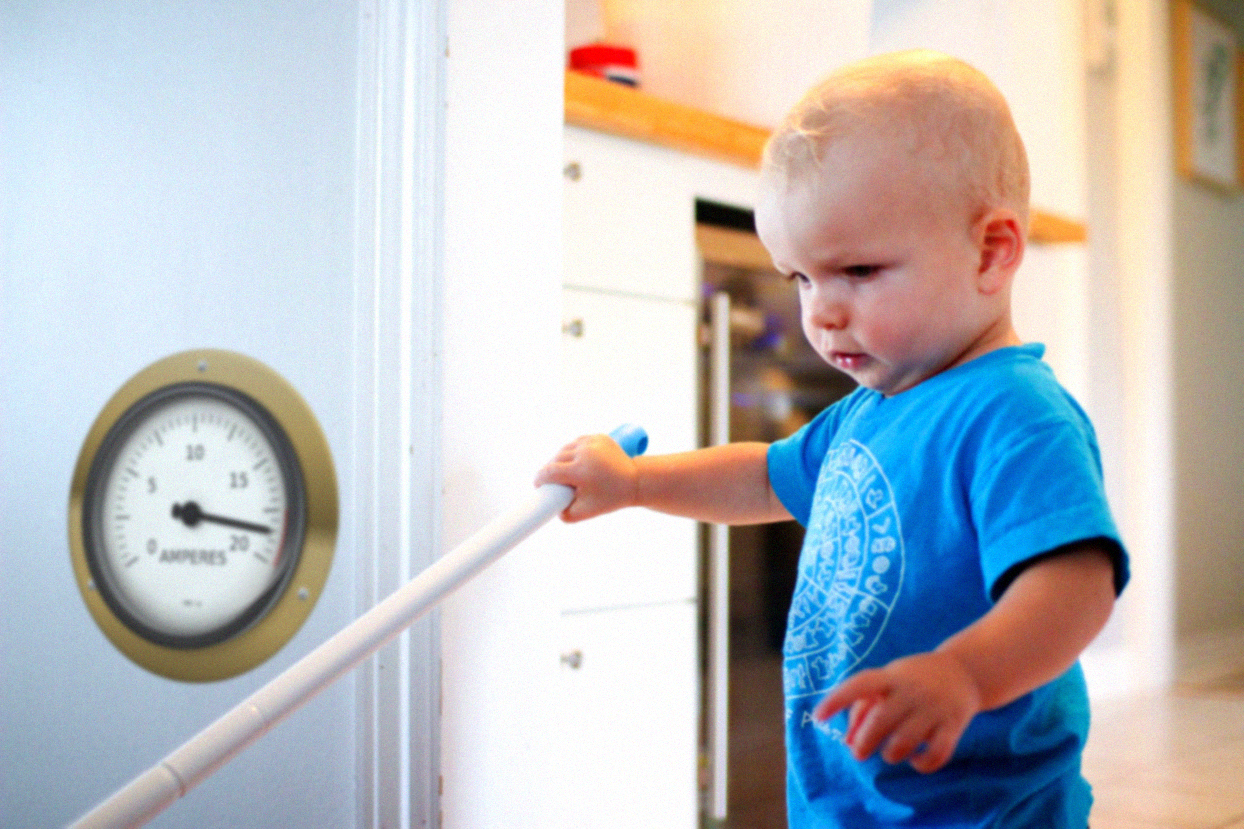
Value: 18.5 A
